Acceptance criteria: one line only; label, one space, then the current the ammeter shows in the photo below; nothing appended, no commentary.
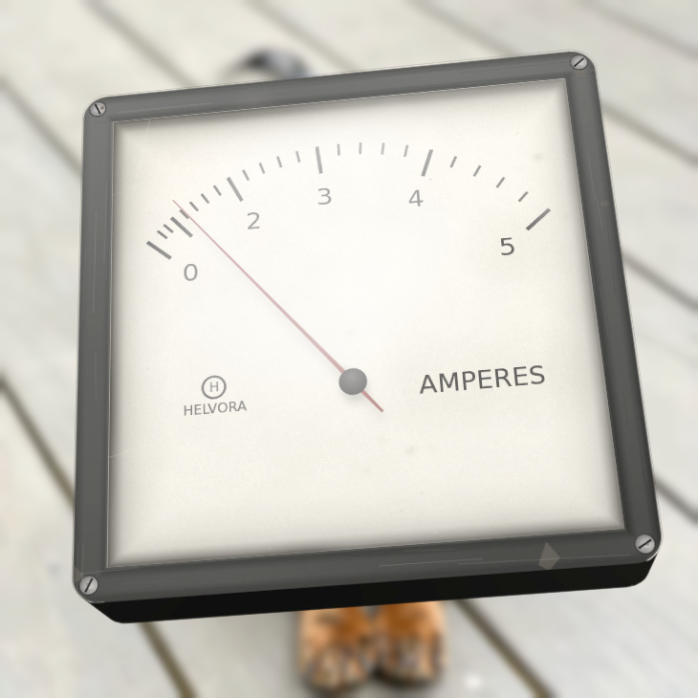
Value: 1.2 A
